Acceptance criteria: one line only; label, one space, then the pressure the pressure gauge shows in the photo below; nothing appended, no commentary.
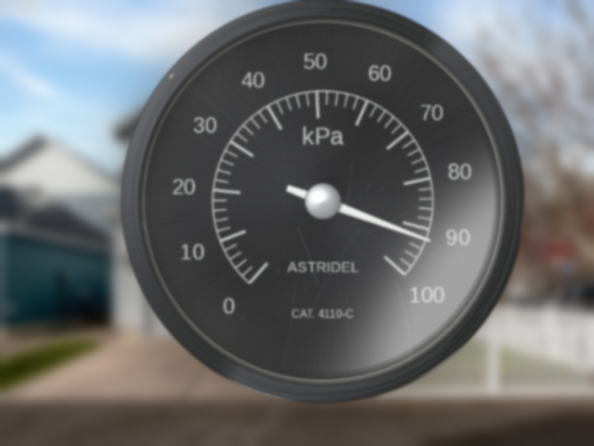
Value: 92 kPa
